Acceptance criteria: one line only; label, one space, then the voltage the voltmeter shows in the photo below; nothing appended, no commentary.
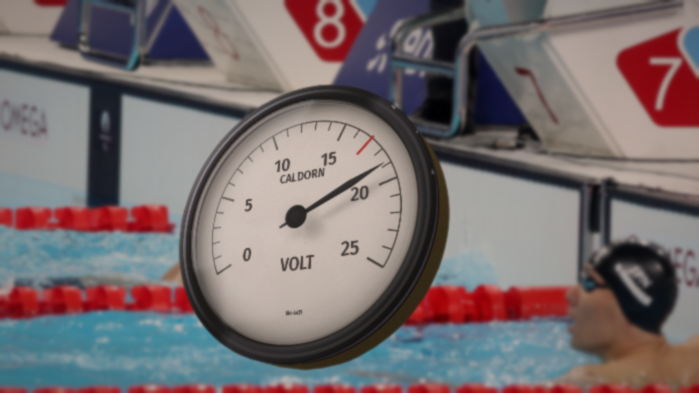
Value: 19 V
